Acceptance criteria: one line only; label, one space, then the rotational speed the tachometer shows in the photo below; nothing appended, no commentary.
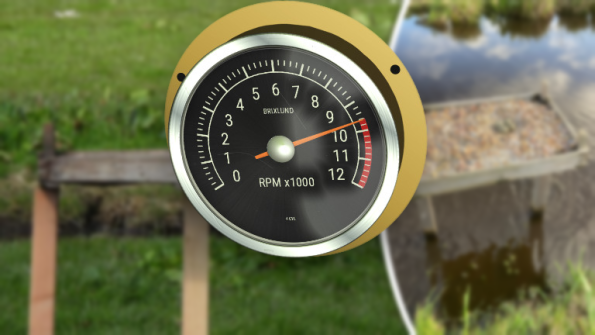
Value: 9600 rpm
